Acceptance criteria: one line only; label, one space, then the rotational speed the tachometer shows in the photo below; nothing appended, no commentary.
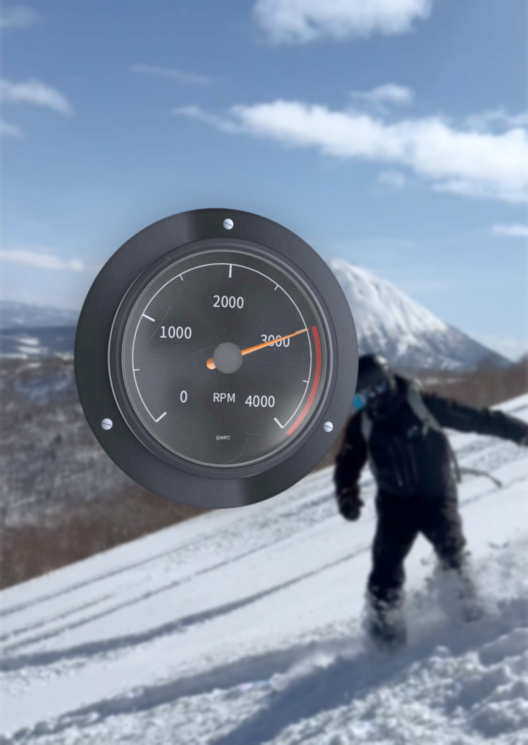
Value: 3000 rpm
